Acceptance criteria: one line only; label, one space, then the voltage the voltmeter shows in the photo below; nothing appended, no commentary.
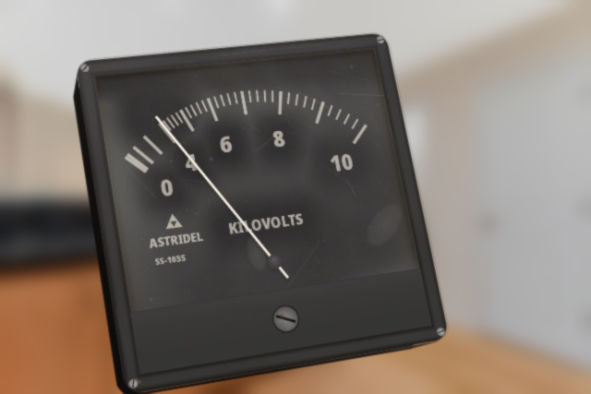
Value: 4 kV
